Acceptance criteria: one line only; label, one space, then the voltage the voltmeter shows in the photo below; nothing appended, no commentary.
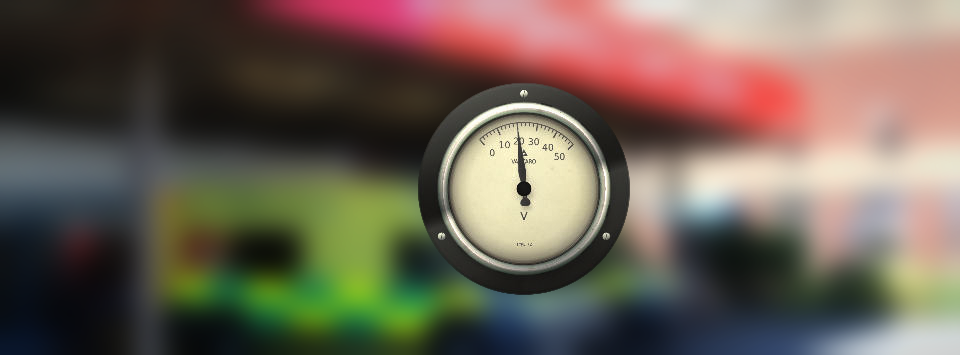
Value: 20 V
